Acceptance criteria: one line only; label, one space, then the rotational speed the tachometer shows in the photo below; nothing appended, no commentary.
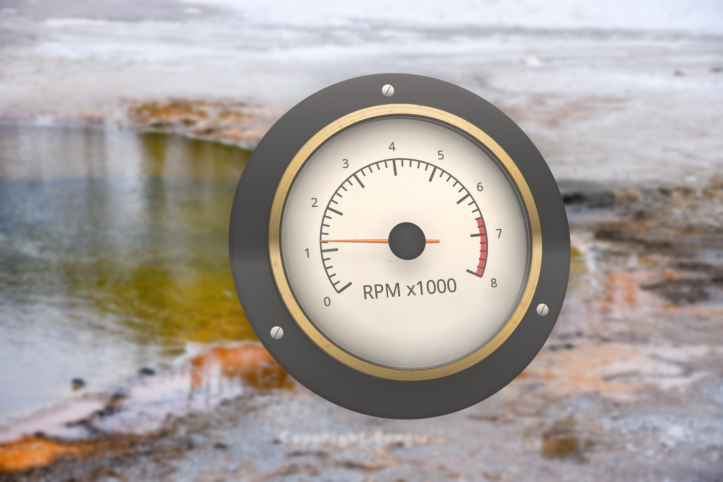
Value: 1200 rpm
